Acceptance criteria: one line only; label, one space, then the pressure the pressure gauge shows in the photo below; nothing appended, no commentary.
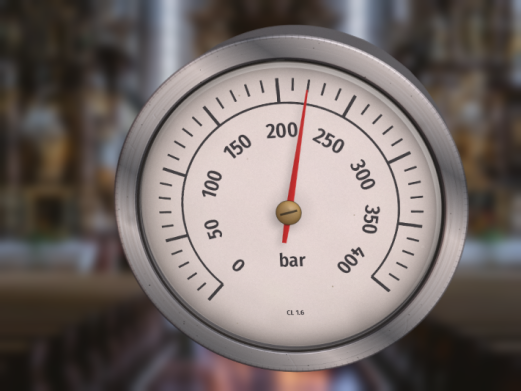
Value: 220 bar
